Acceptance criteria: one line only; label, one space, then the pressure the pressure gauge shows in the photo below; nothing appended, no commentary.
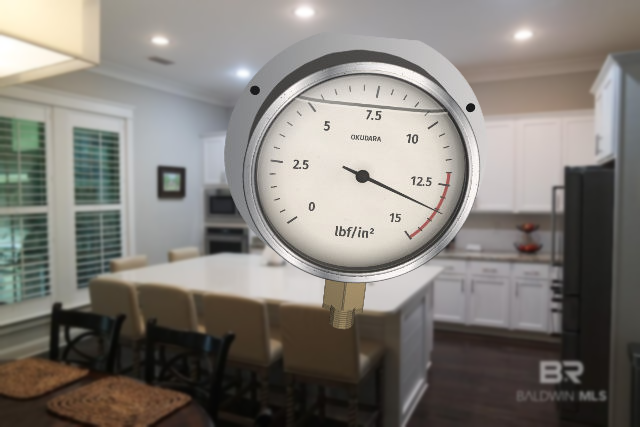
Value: 13.5 psi
